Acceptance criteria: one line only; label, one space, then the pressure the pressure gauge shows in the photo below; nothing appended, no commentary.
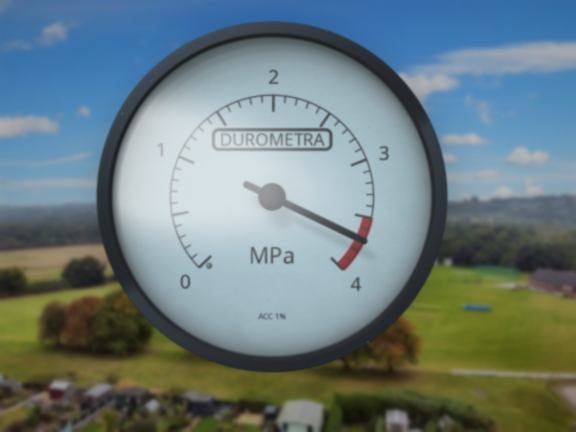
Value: 3.7 MPa
